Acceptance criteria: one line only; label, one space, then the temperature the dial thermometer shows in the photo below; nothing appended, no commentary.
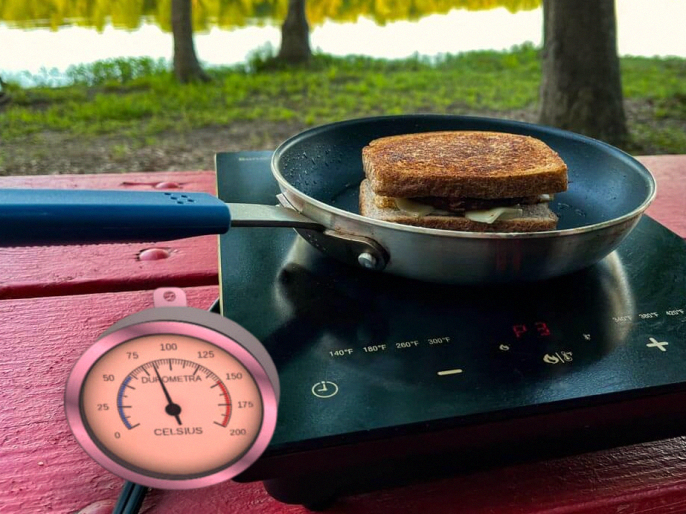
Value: 87.5 °C
